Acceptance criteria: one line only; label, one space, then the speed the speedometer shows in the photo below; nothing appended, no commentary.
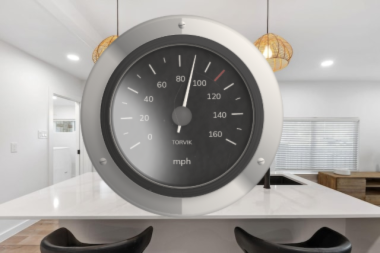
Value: 90 mph
